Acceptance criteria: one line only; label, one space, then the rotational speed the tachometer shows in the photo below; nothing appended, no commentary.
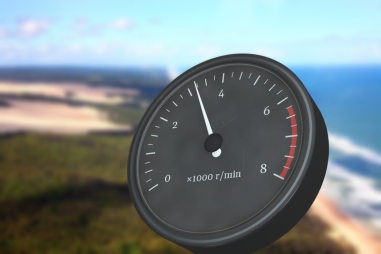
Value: 3250 rpm
